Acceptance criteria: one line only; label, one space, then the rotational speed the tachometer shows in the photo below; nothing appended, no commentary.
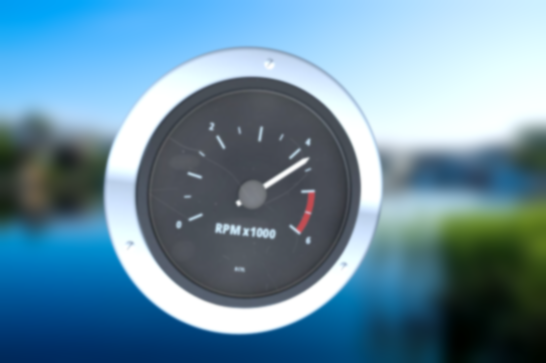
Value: 4250 rpm
